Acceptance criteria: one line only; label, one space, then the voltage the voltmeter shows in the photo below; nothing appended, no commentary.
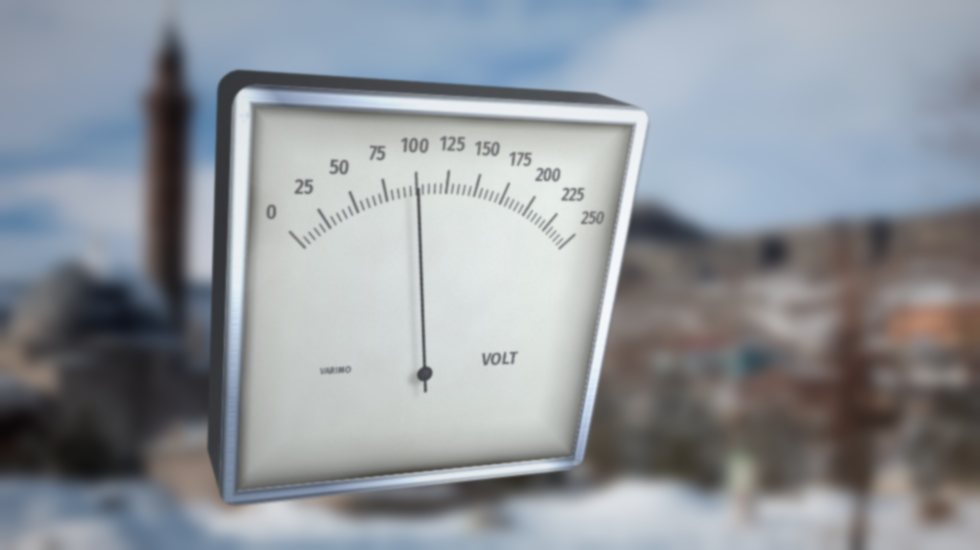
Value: 100 V
